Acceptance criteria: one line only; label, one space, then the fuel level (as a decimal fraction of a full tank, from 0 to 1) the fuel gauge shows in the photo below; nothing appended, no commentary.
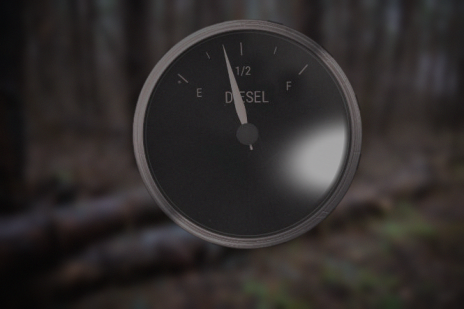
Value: 0.375
